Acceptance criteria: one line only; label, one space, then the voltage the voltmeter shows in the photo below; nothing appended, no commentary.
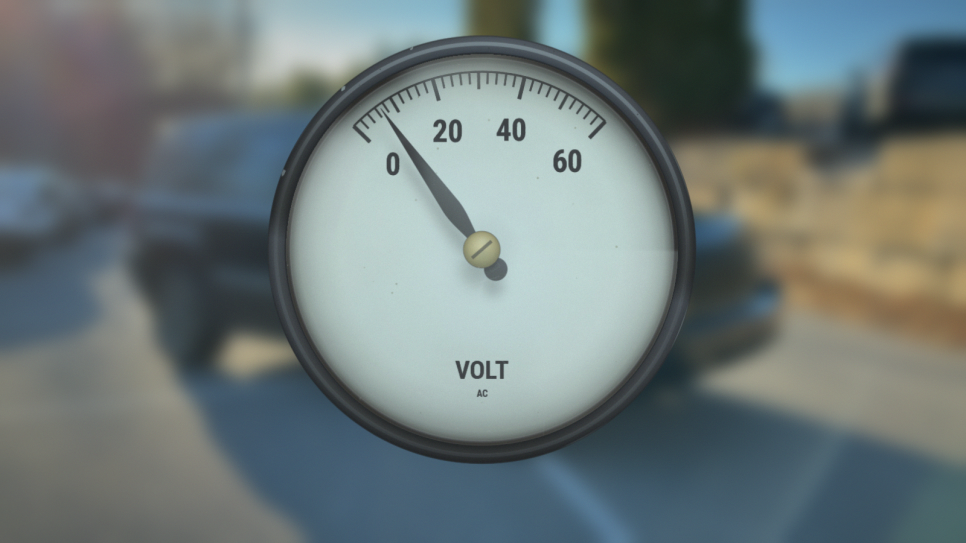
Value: 7 V
